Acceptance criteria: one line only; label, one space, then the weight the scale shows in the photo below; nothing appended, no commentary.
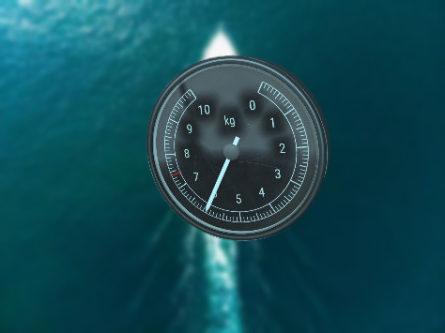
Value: 6 kg
